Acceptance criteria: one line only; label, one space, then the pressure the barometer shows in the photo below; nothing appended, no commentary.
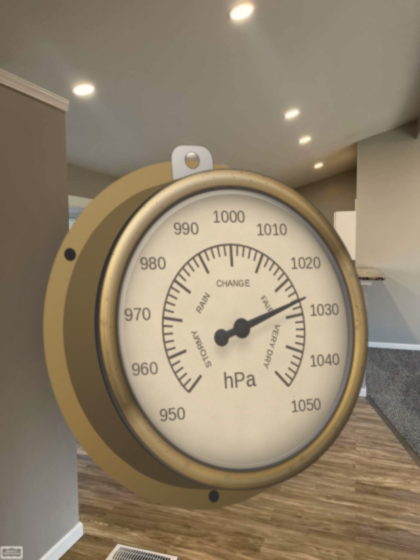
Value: 1026 hPa
